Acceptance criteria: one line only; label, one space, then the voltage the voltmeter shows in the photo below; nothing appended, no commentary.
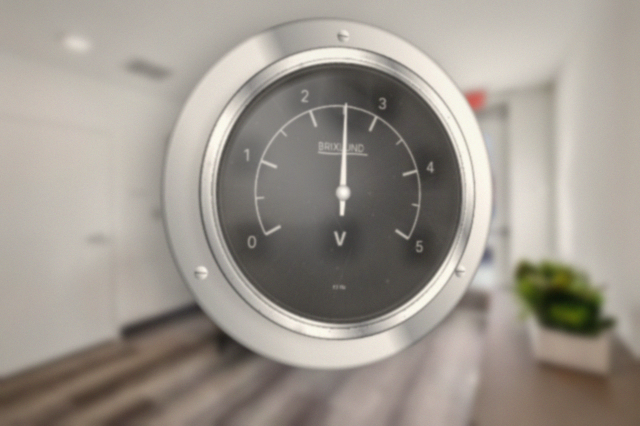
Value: 2.5 V
